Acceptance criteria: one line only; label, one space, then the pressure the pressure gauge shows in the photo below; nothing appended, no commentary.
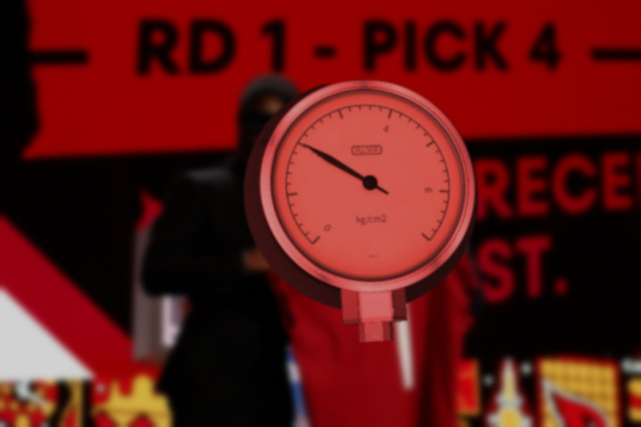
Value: 2 kg/cm²
